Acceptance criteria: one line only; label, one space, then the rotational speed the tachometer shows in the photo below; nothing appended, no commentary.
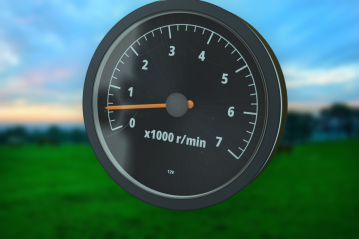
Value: 500 rpm
